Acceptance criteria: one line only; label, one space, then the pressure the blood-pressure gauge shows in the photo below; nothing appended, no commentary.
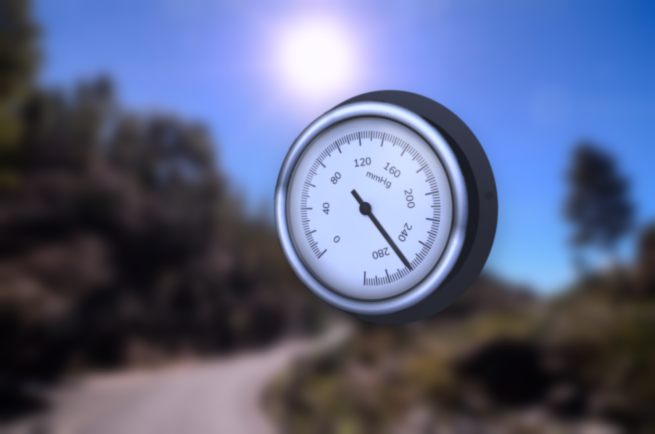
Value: 260 mmHg
